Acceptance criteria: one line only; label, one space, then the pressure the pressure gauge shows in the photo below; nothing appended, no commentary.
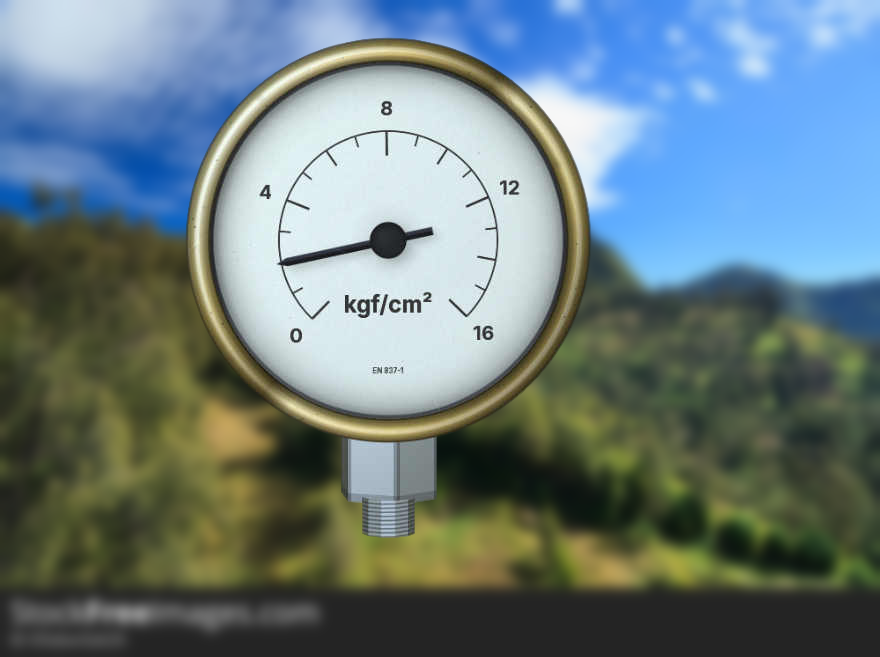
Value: 2 kg/cm²
